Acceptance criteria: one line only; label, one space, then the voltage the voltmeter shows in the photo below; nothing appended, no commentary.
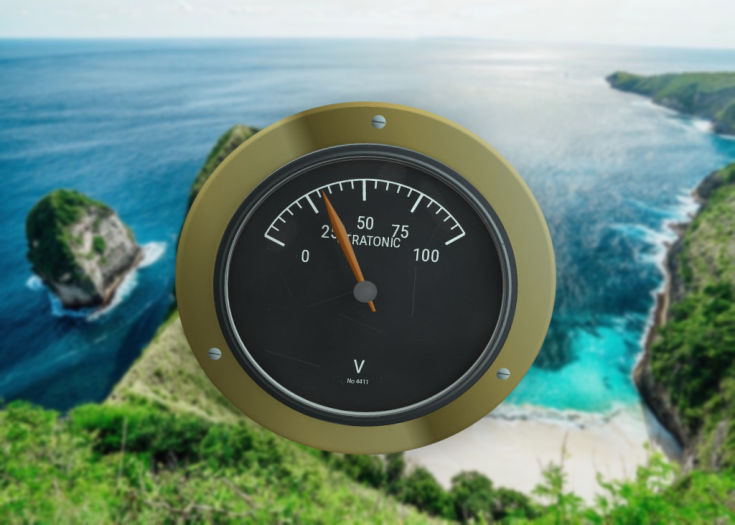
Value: 32.5 V
